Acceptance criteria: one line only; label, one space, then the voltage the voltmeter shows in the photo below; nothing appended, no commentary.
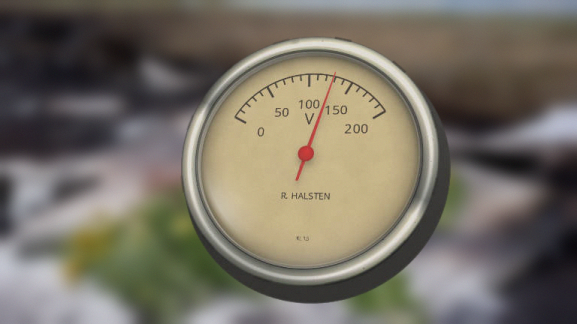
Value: 130 V
